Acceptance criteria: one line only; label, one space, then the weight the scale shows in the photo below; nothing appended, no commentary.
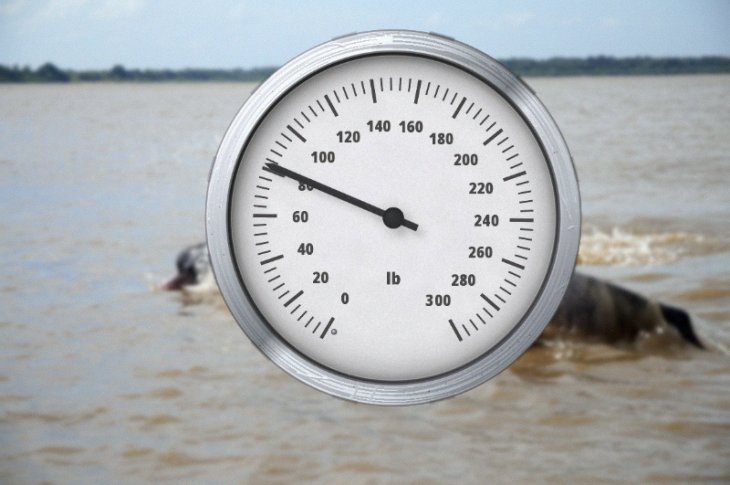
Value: 82 lb
